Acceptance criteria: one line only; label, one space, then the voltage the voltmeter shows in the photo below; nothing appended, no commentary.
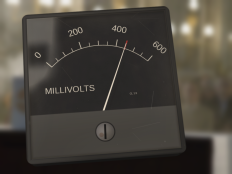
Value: 450 mV
